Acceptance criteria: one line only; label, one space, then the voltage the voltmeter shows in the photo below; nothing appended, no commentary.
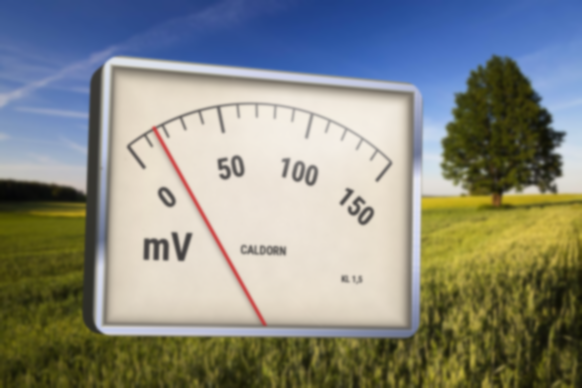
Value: 15 mV
